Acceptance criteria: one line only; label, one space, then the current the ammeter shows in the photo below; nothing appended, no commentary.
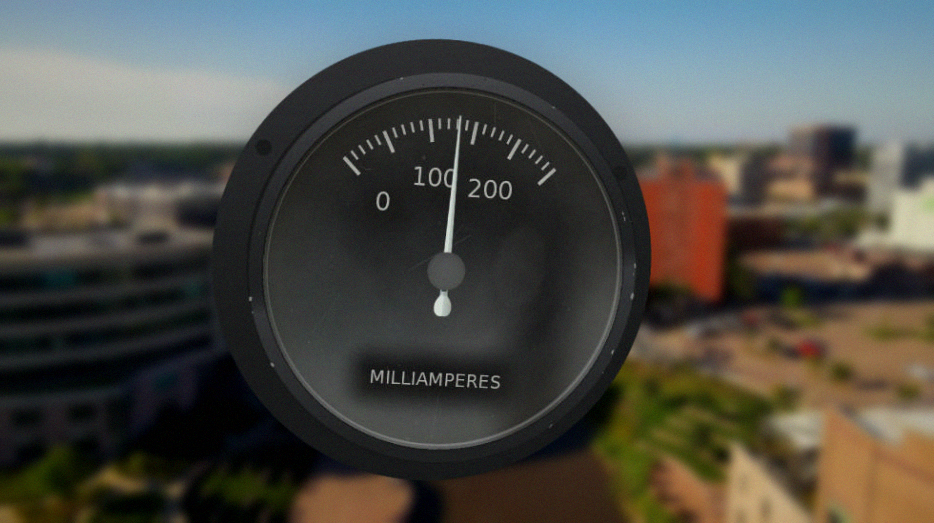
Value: 130 mA
